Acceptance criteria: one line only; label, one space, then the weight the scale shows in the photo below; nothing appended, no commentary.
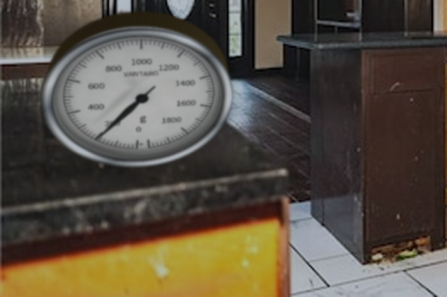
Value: 200 g
